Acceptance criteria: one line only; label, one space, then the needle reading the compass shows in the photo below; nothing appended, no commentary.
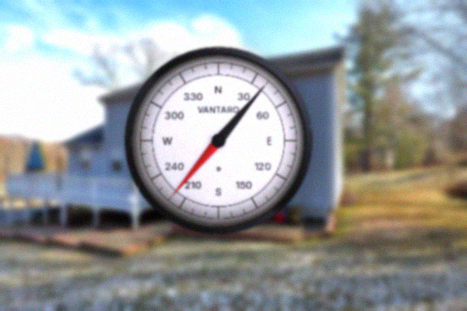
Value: 220 °
